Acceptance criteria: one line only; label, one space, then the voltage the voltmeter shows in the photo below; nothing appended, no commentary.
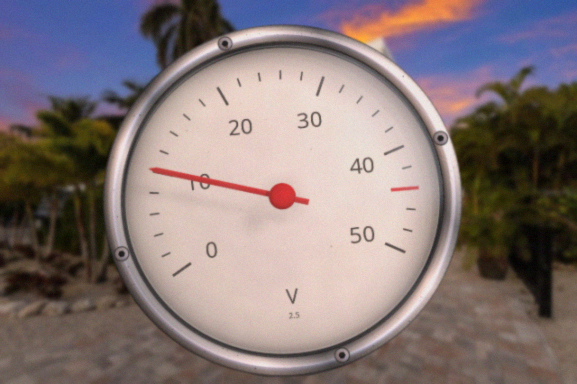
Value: 10 V
